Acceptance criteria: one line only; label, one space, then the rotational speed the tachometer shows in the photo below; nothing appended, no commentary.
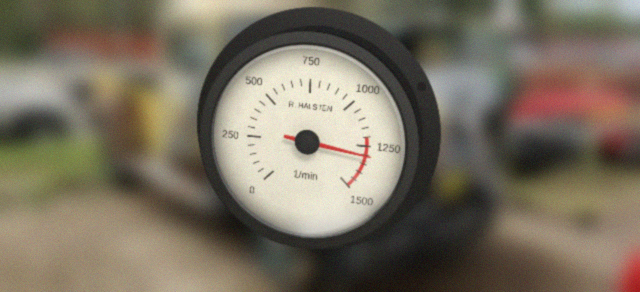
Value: 1300 rpm
